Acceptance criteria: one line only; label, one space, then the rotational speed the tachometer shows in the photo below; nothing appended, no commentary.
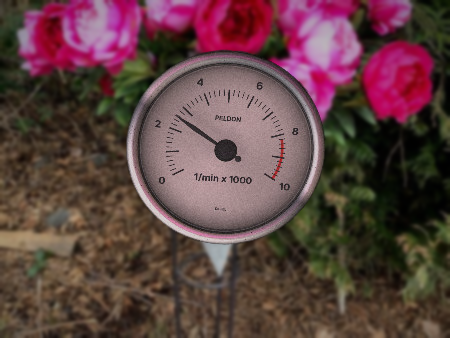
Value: 2600 rpm
